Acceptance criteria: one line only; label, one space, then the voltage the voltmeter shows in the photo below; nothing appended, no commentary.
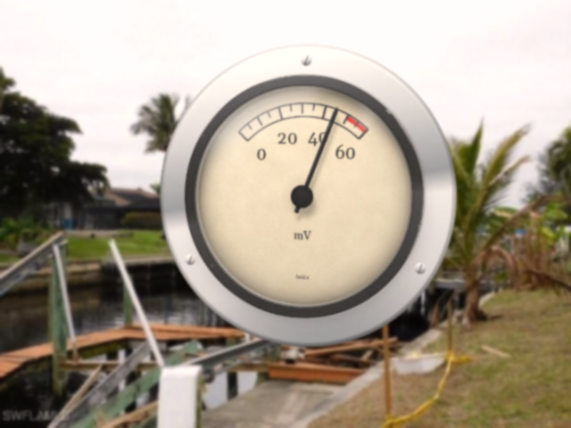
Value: 45 mV
